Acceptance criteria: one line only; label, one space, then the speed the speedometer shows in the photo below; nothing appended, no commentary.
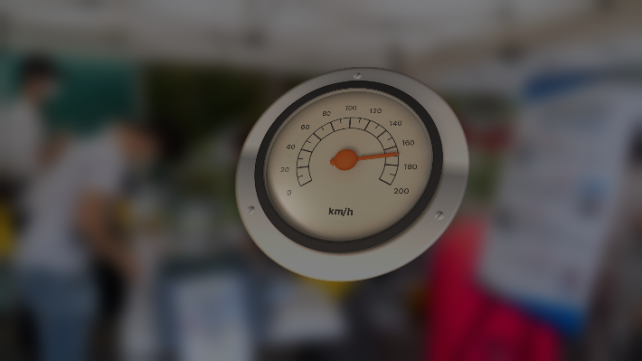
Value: 170 km/h
